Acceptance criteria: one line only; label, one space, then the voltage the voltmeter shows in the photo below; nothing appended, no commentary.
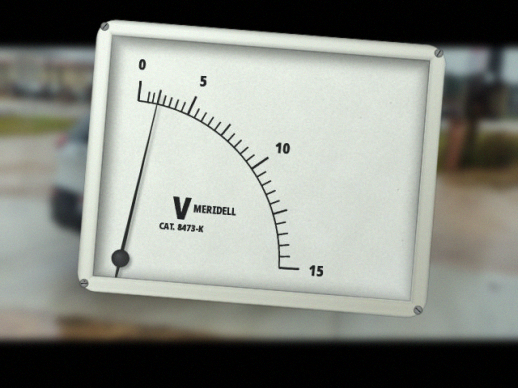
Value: 2.5 V
